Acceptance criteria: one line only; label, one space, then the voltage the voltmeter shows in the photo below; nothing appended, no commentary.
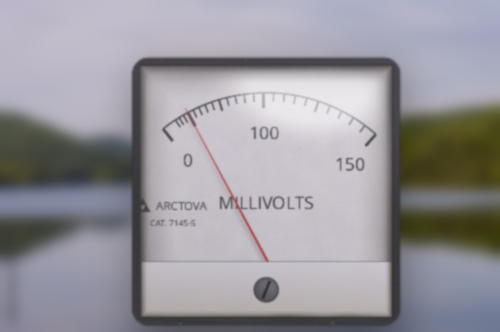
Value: 50 mV
